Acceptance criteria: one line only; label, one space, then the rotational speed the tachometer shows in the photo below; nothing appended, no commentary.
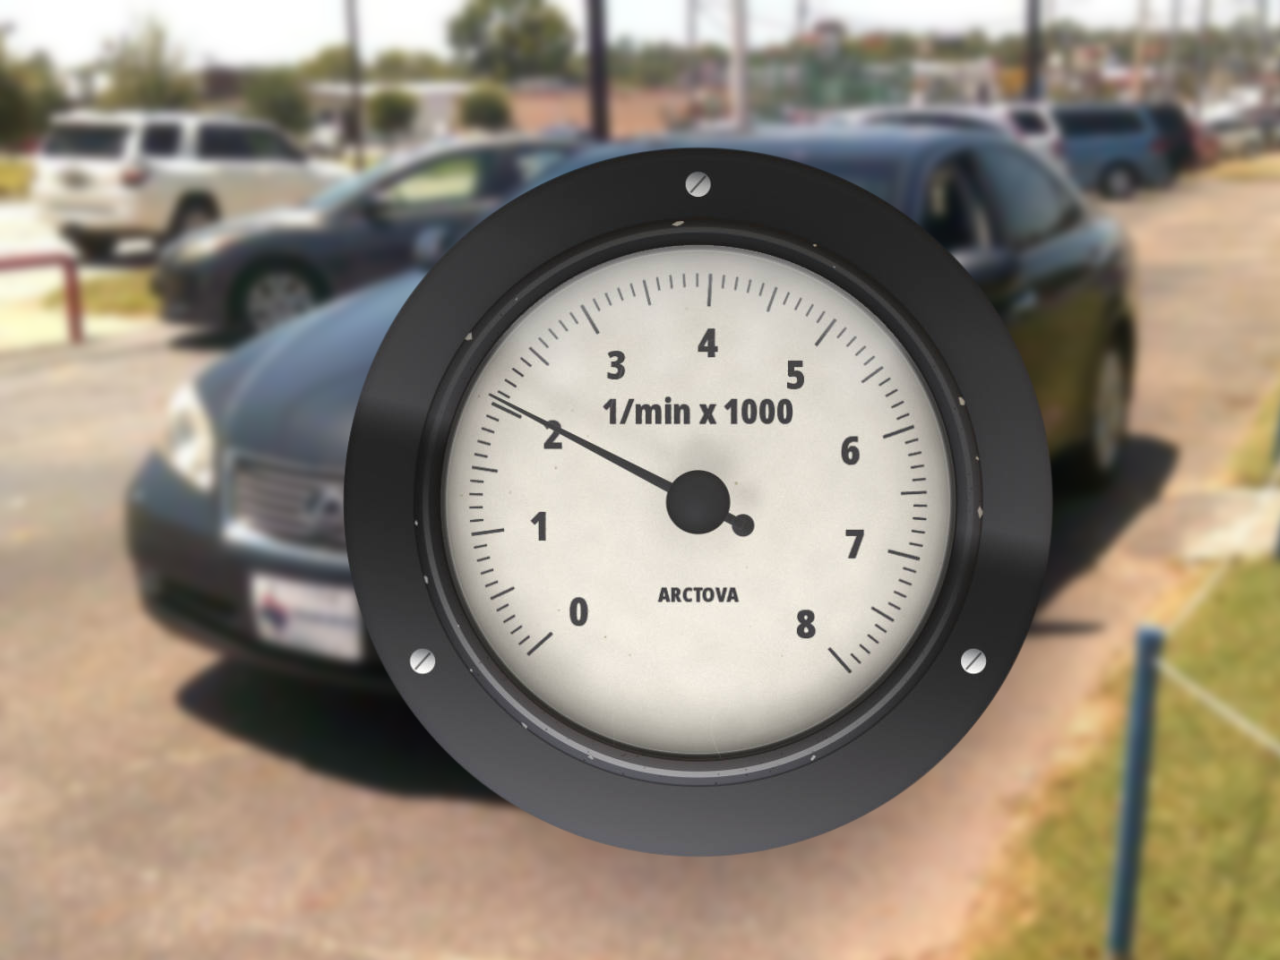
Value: 2050 rpm
